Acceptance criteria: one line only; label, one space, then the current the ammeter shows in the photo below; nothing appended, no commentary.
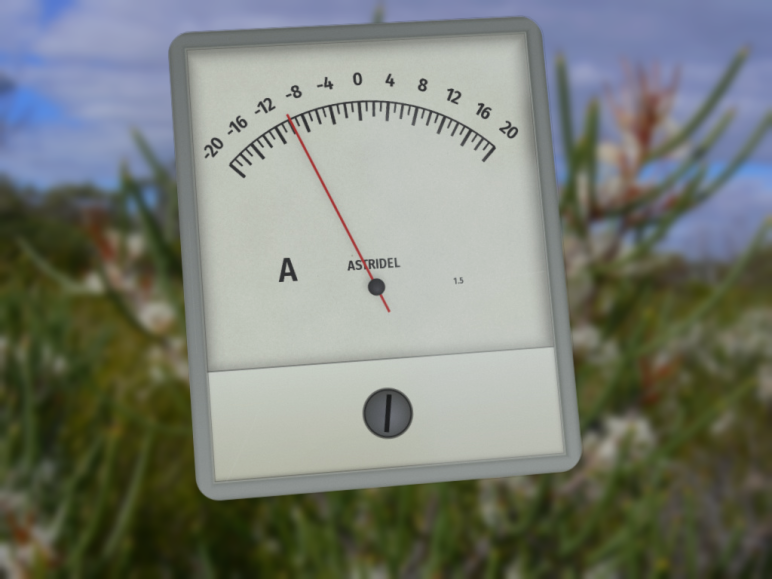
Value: -10 A
